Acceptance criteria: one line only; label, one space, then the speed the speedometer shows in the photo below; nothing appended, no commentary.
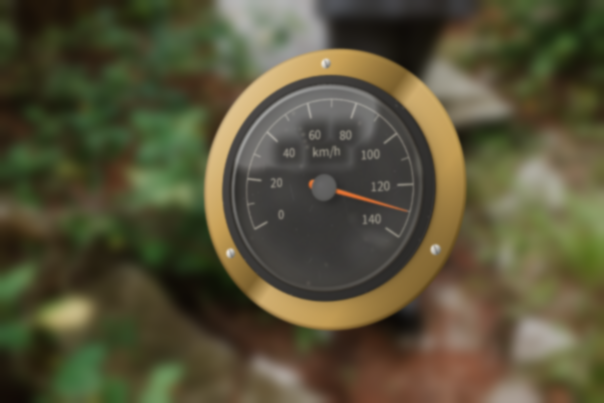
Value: 130 km/h
